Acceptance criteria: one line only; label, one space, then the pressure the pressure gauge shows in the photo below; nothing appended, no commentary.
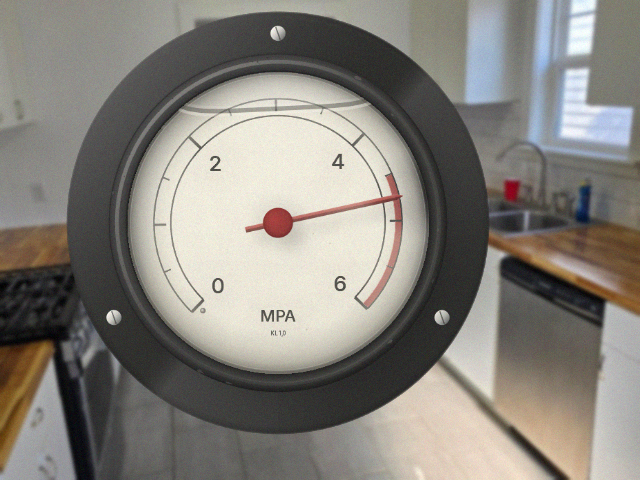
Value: 4.75 MPa
